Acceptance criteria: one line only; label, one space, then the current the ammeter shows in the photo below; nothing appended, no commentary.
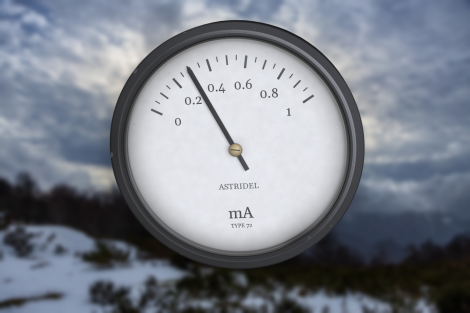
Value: 0.3 mA
